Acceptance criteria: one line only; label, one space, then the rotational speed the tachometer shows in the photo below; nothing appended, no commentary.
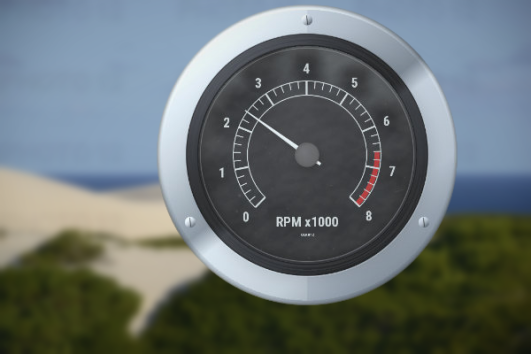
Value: 2400 rpm
